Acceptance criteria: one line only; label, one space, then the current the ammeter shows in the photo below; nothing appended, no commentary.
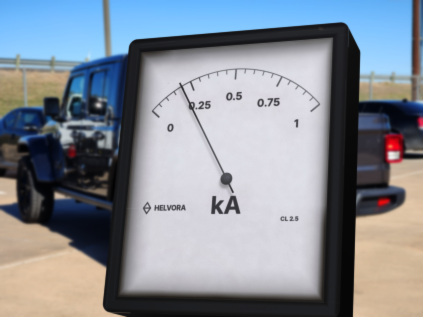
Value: 0.2 kA
